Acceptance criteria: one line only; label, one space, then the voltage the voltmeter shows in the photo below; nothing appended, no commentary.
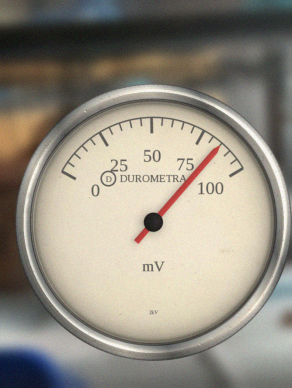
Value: 85 mV
